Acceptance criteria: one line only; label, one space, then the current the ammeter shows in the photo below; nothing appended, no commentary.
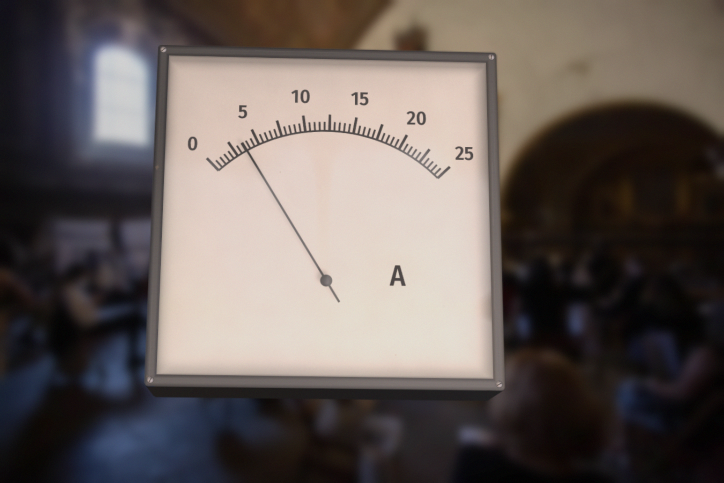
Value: 3.5 A
